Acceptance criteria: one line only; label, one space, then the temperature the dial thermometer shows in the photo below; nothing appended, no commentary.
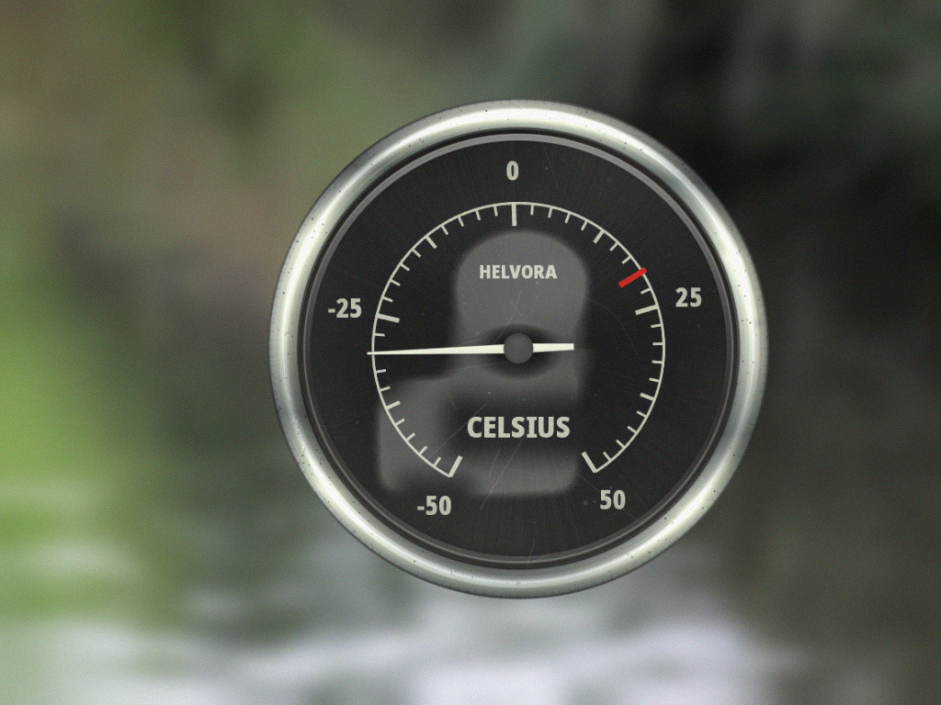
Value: -30 °C
